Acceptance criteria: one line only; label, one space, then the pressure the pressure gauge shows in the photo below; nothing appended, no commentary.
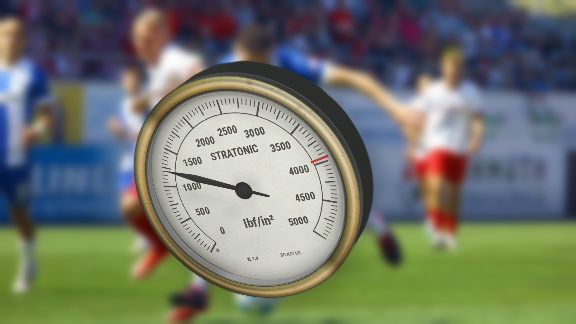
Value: 1250 psi
